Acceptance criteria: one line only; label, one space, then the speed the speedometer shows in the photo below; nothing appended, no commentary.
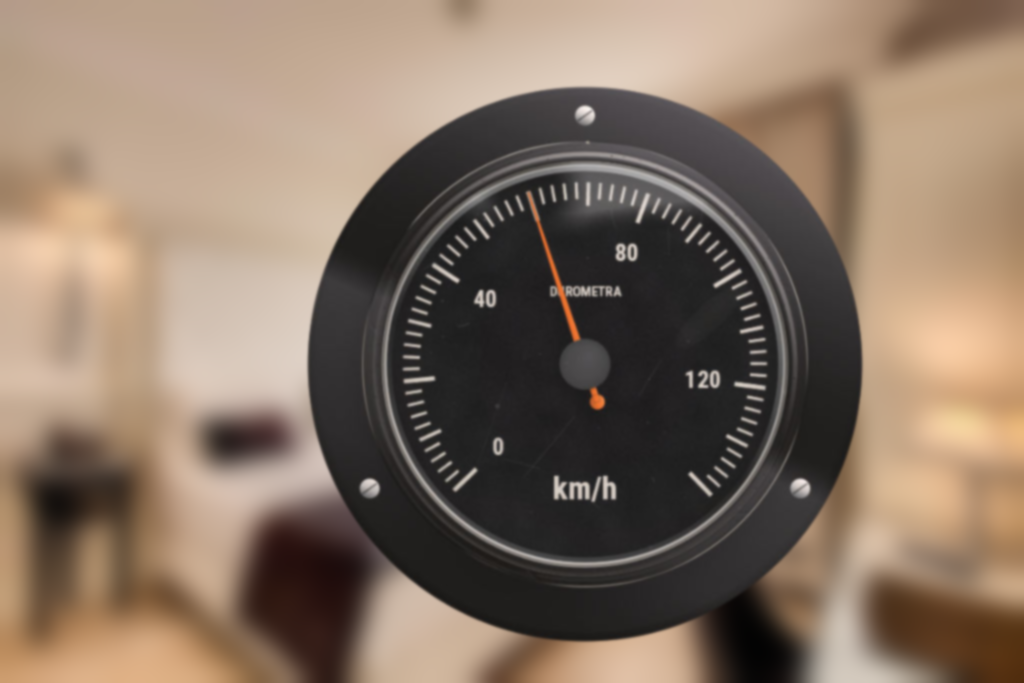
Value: 60 km/h
